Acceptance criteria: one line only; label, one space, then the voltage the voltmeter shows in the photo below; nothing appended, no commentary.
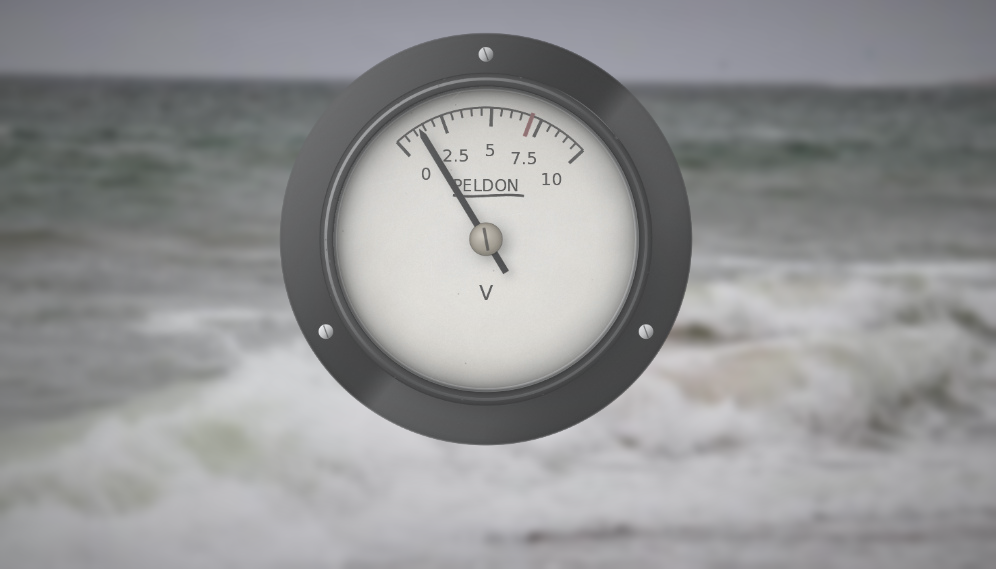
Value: 1.25 V
